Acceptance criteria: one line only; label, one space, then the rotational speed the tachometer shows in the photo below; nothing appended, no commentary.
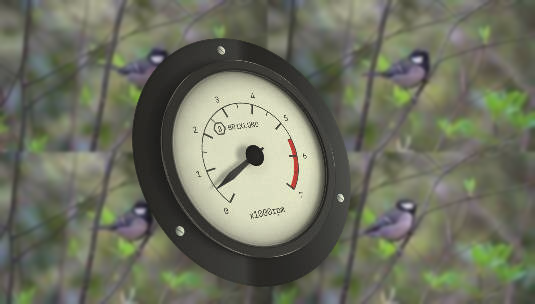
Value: 500 rpm
